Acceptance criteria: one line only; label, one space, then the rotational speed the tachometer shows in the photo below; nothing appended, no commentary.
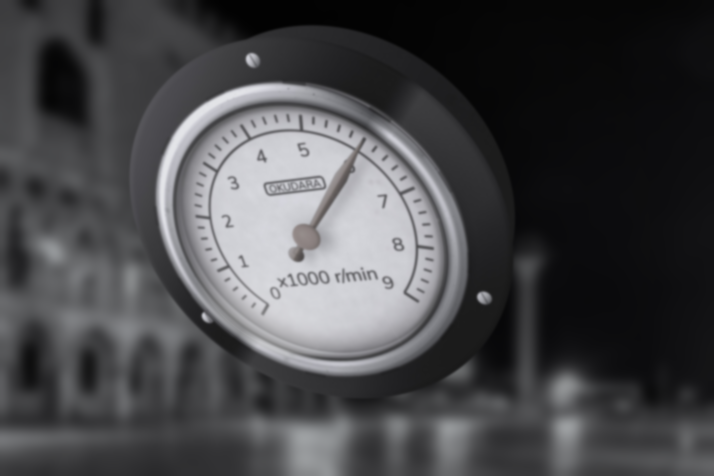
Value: 6000 rpm
